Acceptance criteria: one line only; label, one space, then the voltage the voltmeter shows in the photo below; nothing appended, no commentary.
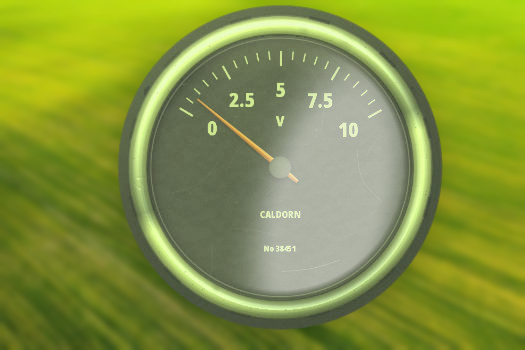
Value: 0.75 V
